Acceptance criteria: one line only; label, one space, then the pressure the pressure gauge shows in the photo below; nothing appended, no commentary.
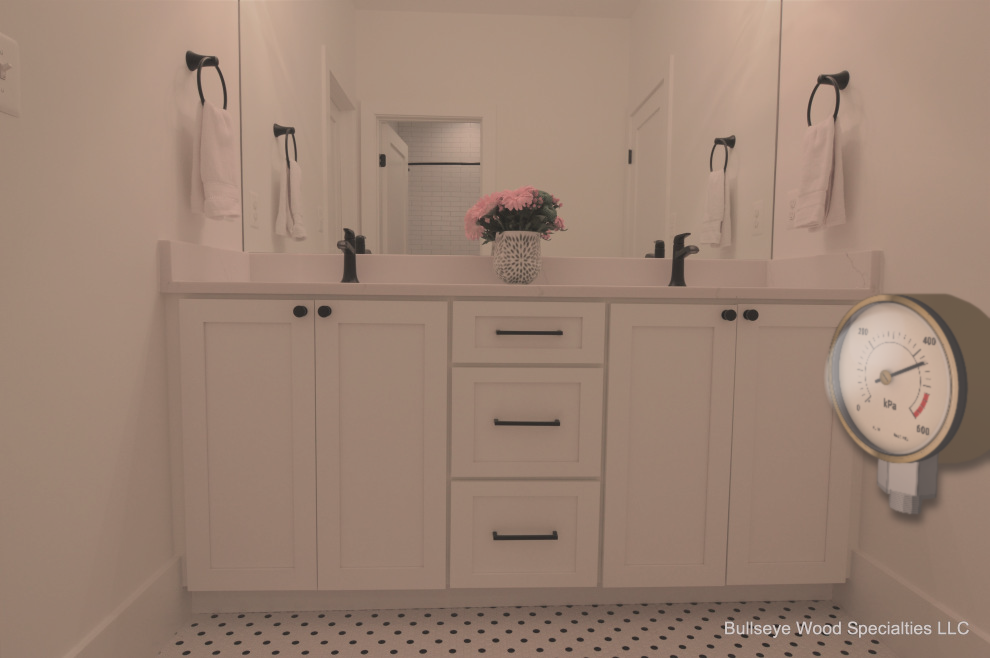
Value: 440 kPa
